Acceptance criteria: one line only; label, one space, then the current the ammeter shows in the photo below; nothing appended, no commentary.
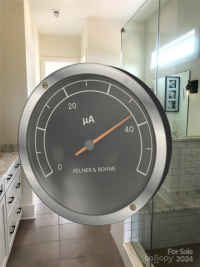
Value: 37.5 µA
